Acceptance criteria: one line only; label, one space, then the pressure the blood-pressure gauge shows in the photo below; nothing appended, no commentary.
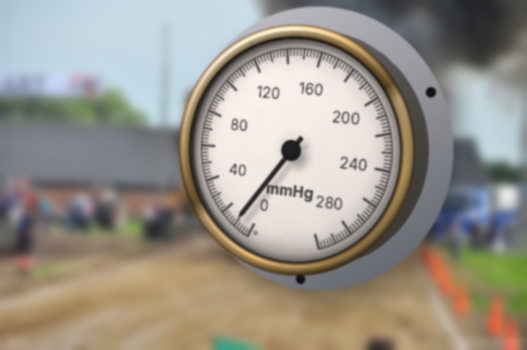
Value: 10 mmHg
